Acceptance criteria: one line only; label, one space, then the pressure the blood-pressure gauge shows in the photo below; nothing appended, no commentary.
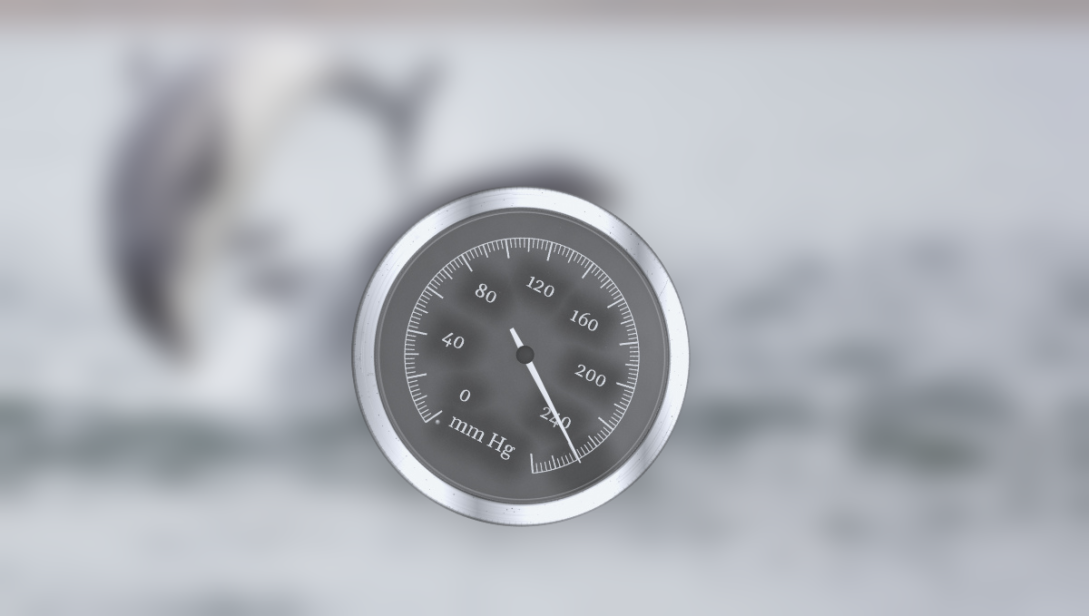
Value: 240 mmHg
